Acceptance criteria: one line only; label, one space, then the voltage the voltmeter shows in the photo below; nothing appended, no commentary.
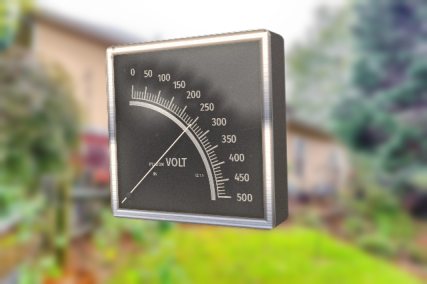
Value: 250 V
